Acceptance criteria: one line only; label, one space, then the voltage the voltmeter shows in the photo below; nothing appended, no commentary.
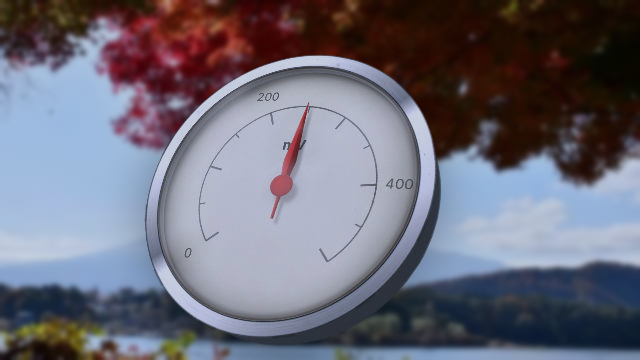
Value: 250 mV
